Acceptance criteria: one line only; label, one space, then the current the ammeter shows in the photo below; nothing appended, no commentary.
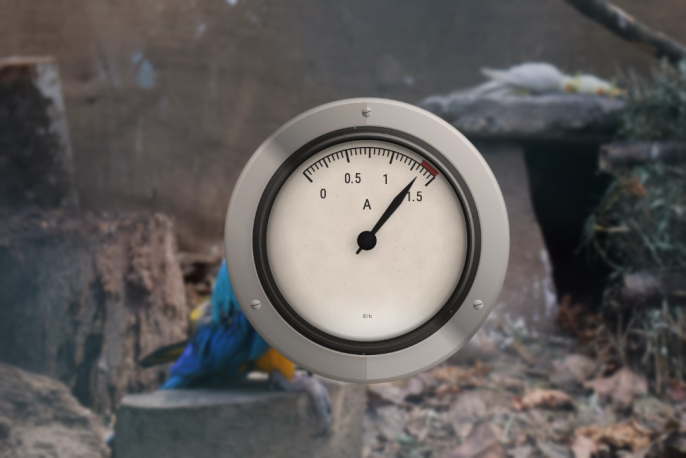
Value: 1.35 A
